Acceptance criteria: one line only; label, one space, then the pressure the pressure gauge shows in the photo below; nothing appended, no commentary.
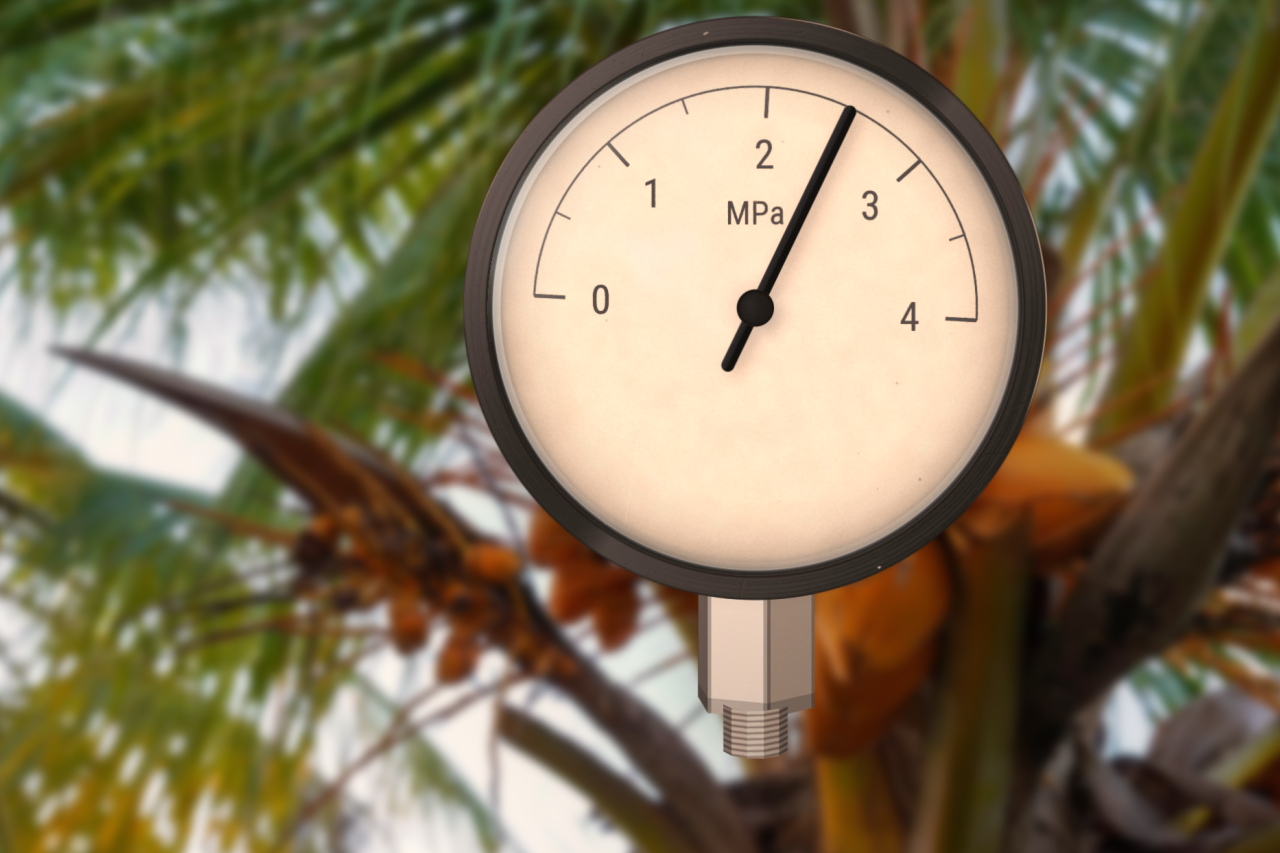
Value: 2.5 MPa
